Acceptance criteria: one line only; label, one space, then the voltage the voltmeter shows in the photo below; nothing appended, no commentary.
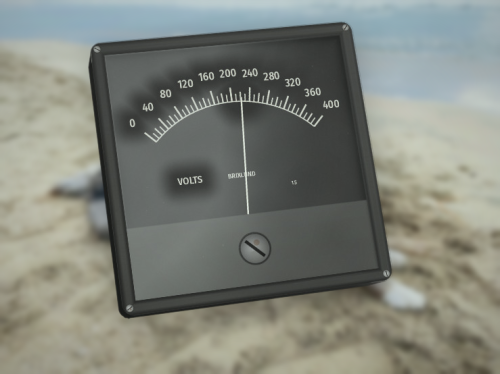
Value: 220 V
